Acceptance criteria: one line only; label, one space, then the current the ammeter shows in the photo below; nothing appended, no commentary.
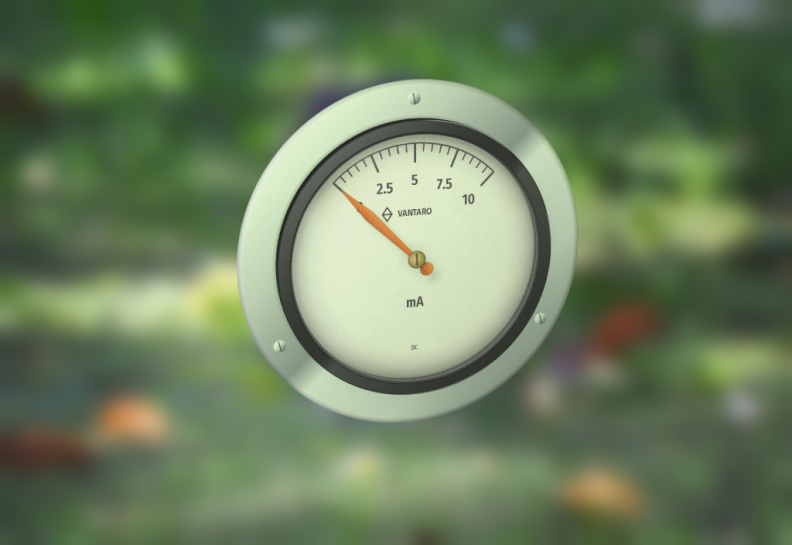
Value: 0 mA
